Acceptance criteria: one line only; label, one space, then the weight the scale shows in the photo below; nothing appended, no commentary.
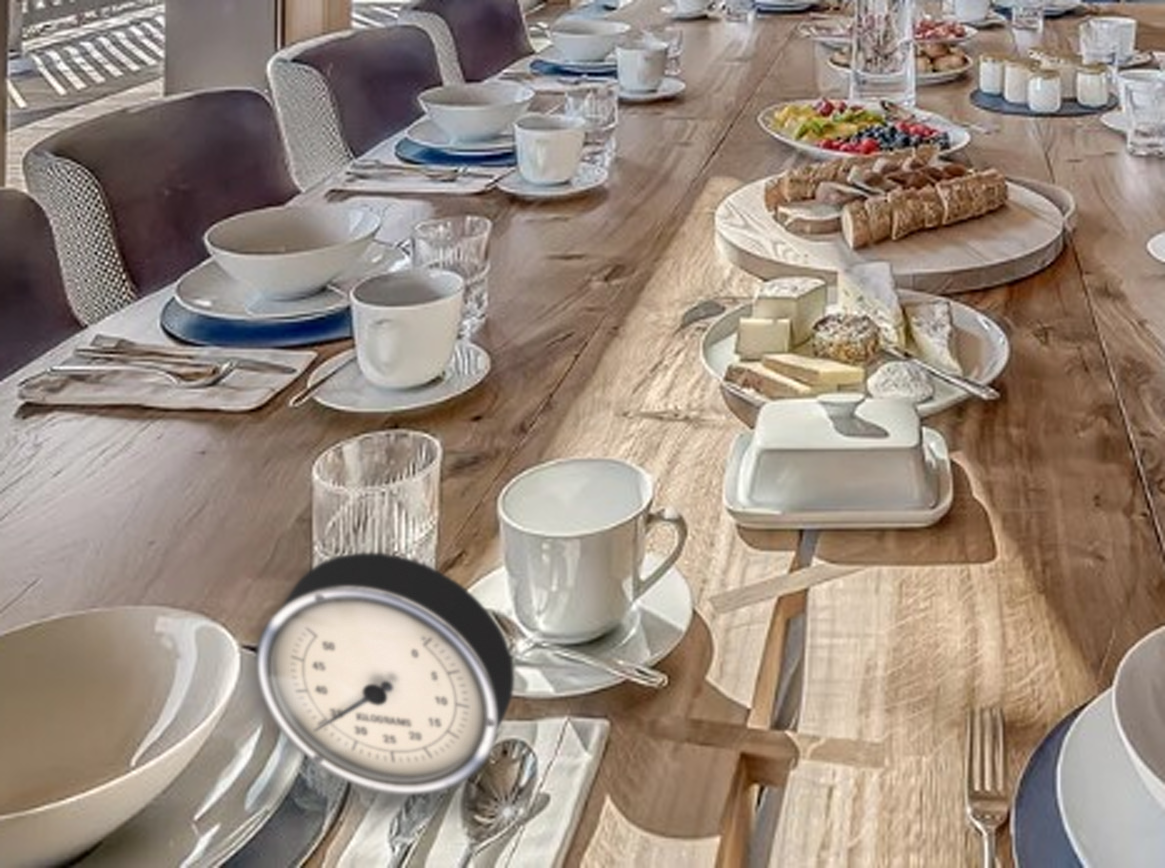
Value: 35 kg
